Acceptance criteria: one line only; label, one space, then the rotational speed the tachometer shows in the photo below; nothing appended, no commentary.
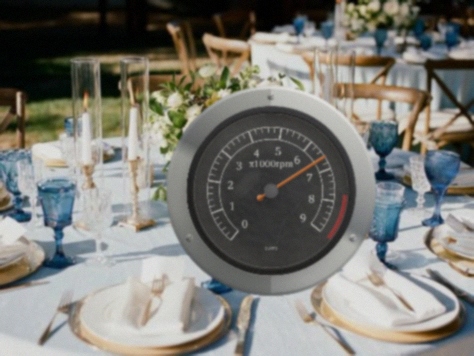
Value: 6600 rpm
